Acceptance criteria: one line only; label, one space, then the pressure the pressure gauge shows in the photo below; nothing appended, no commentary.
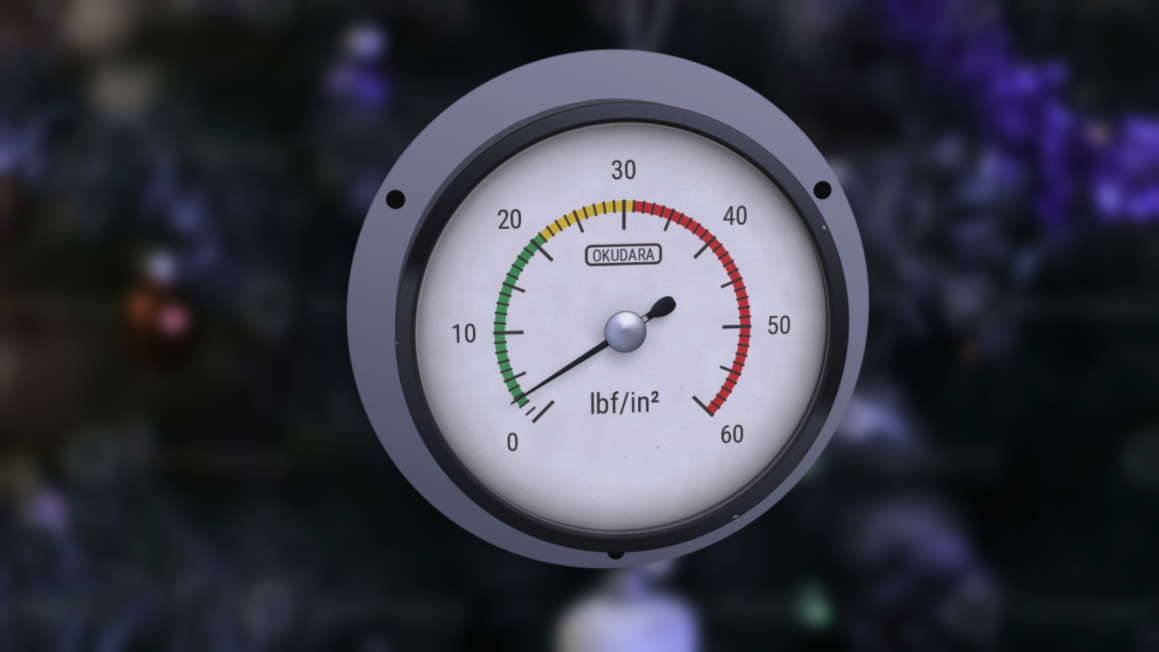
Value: 3 psi
